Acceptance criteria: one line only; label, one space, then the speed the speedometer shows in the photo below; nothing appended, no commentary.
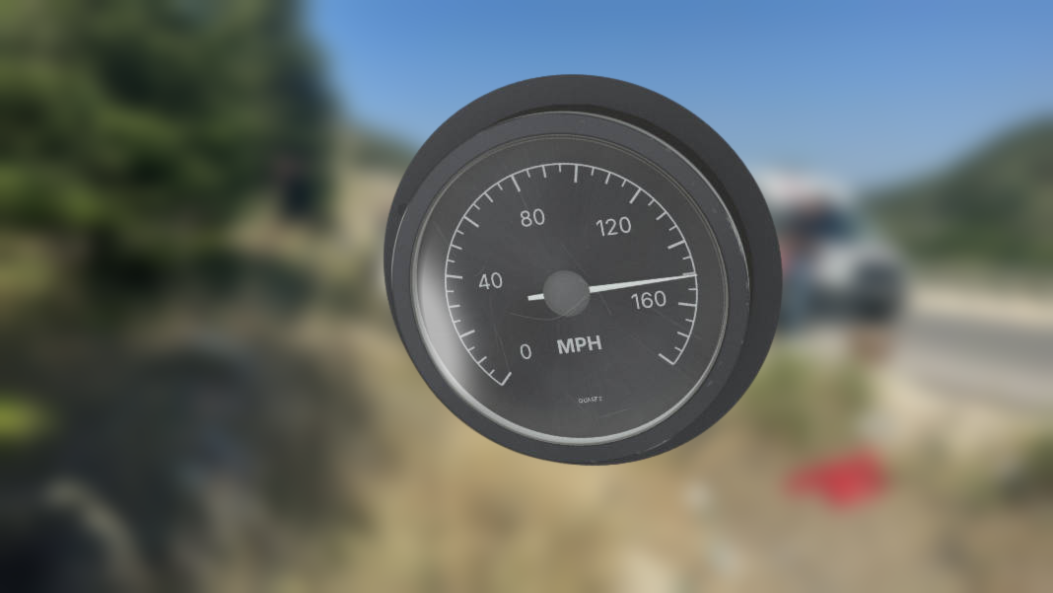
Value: 150 mph
